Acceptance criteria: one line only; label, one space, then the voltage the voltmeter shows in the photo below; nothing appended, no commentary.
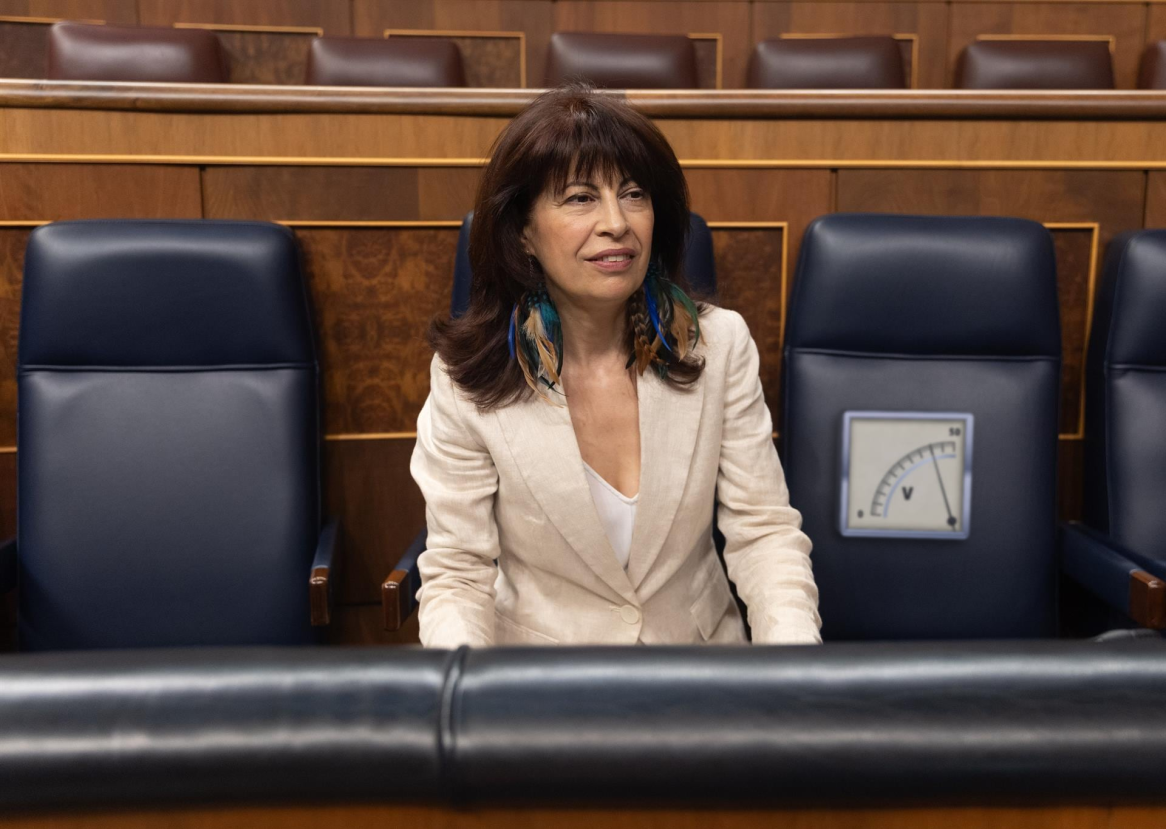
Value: 40 V
